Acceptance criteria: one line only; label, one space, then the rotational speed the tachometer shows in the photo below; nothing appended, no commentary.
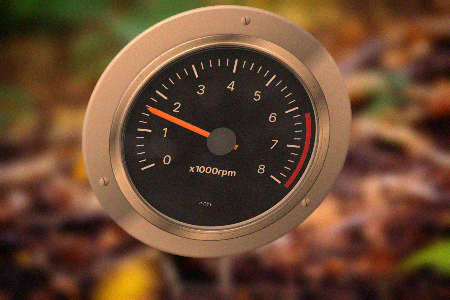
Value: 1600 rpm
